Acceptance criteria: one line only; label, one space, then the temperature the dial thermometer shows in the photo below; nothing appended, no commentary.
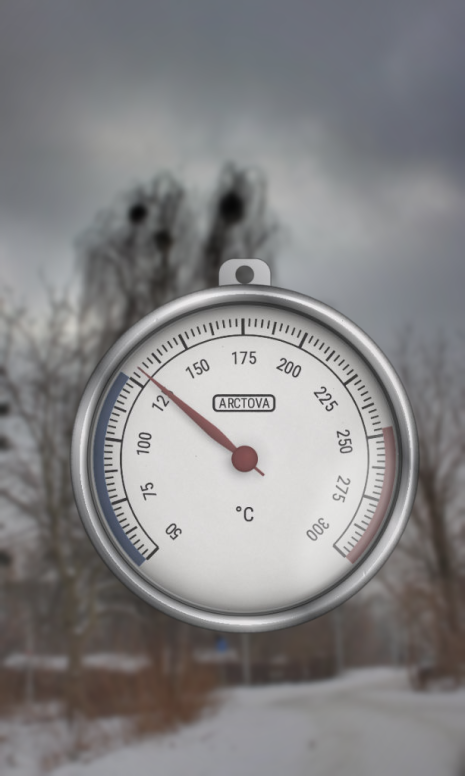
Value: 130 °C
